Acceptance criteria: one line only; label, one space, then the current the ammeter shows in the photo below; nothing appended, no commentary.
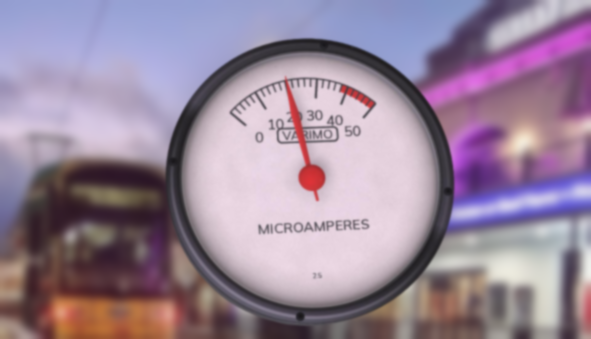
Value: 20 µA
